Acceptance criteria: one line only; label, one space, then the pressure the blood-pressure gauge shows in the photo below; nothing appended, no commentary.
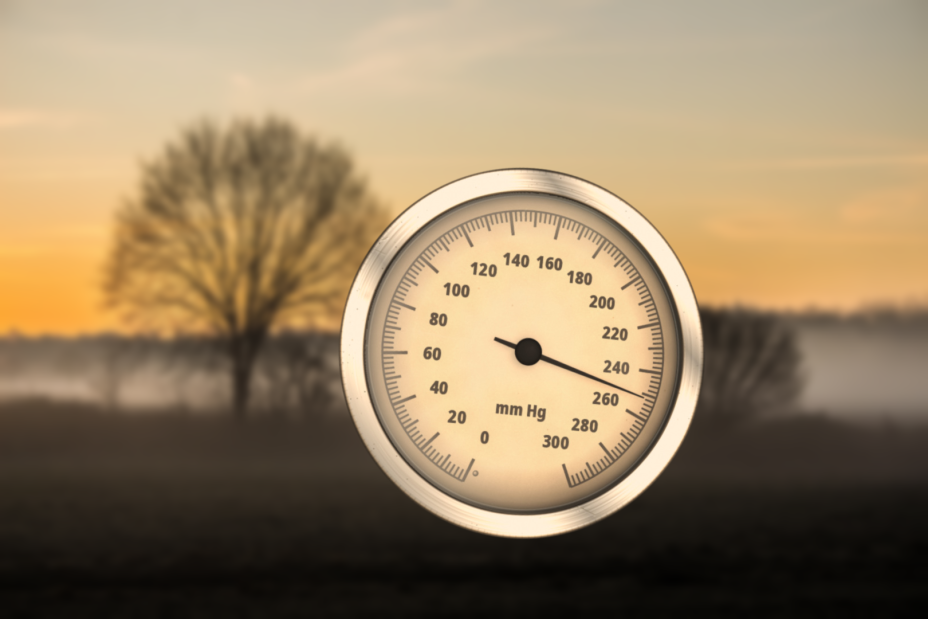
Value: 252 mmHg
